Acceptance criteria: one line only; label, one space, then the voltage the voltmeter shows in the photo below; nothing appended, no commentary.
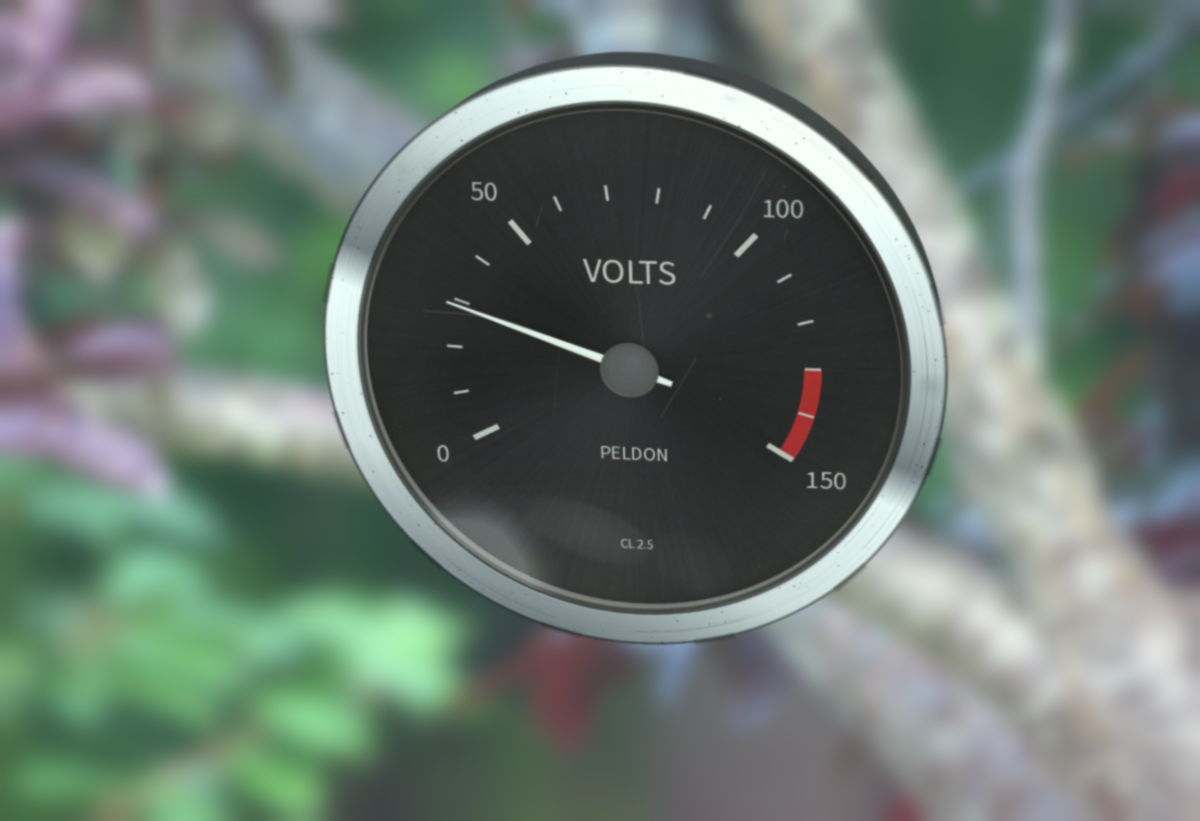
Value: 30 V
